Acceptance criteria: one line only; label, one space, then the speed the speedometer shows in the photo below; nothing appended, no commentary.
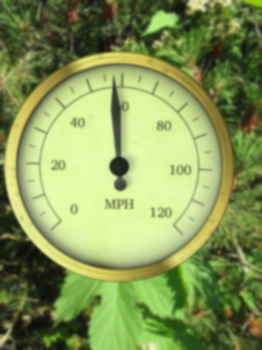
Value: 57.5 mph
